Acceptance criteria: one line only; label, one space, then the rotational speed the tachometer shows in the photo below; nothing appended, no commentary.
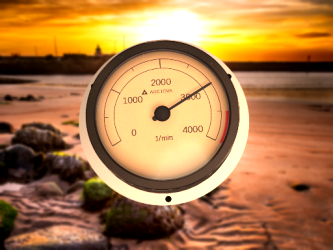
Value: 3000 rpm
